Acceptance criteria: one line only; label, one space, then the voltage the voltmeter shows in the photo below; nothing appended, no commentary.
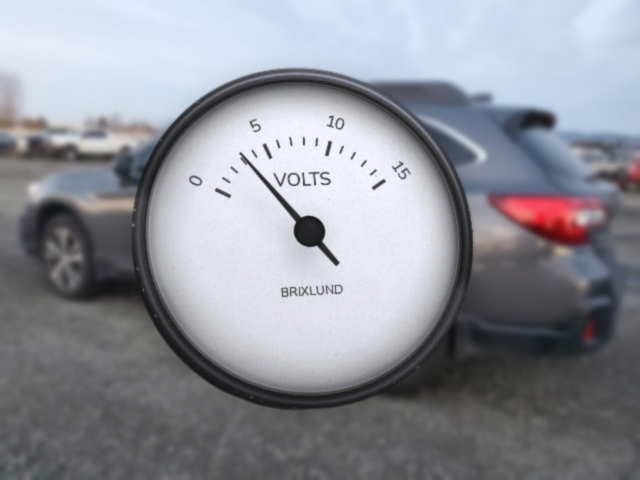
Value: 3 V
